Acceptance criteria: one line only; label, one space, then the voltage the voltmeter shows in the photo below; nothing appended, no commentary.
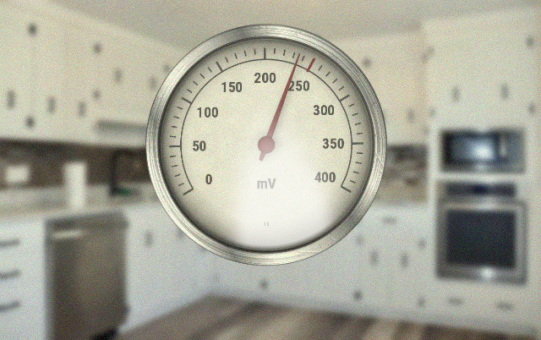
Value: 235 mV
